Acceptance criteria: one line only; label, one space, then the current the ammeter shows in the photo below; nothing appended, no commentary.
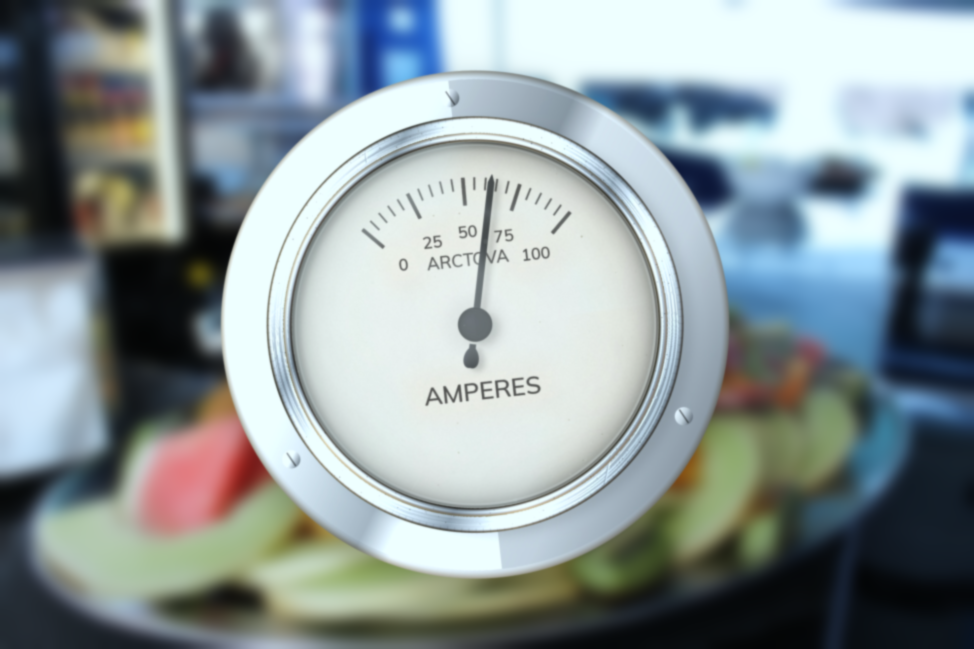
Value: 62.5 A
